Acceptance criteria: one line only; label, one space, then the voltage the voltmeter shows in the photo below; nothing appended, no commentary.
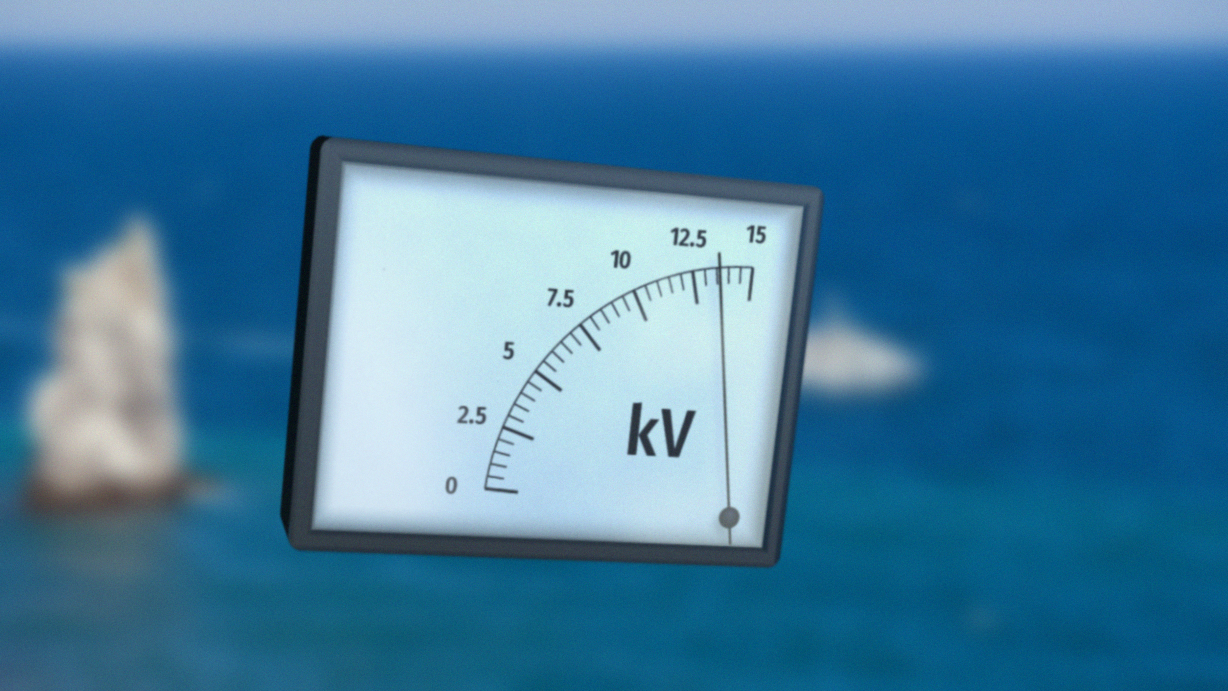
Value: 13.5 kV
